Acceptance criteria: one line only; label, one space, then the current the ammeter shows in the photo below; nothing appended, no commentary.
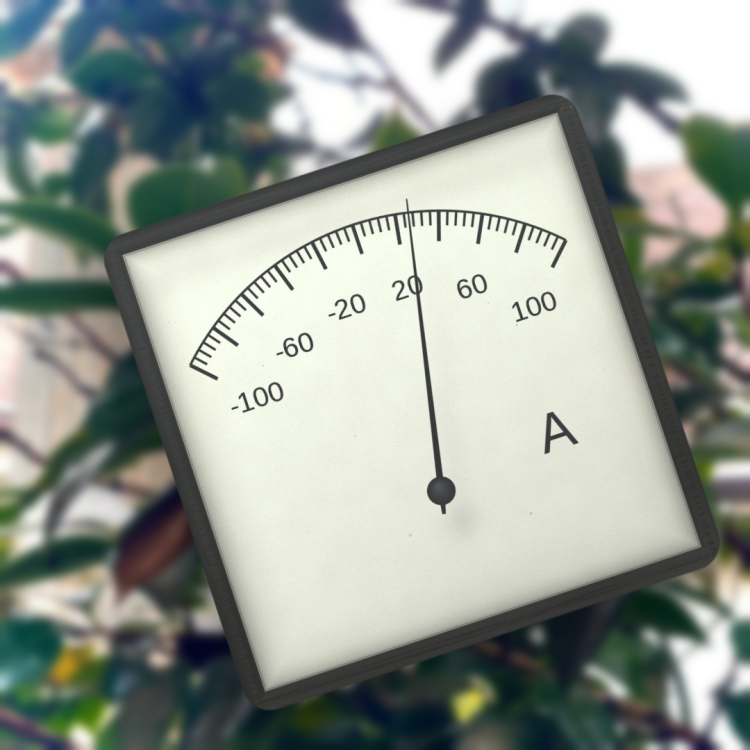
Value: 26 A
